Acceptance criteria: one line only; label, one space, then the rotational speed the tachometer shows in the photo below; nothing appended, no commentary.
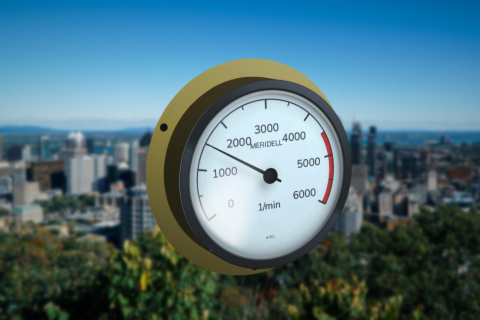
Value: 1500 rpm
